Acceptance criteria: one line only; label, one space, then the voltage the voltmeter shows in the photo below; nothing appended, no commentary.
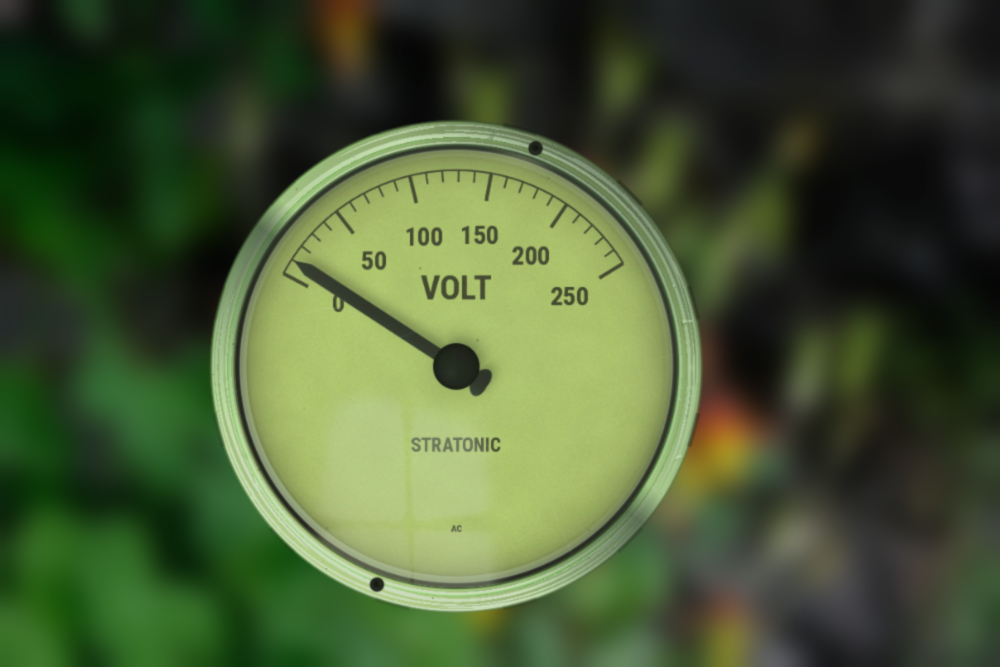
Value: 10 V
